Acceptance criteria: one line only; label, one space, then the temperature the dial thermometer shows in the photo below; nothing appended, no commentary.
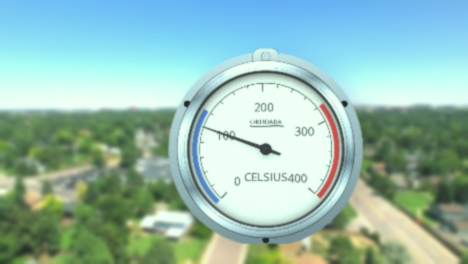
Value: 100 °C
